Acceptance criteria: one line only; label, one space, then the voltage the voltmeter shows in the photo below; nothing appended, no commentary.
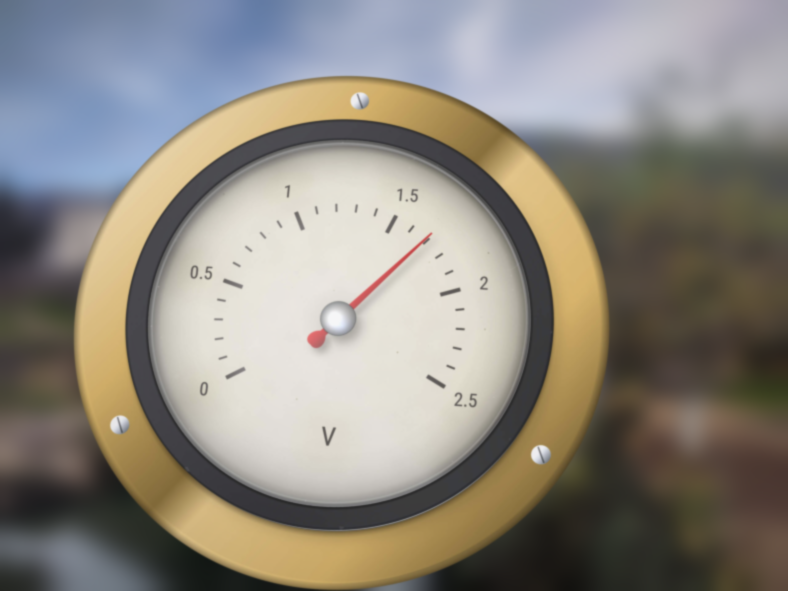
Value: 1.7 V
